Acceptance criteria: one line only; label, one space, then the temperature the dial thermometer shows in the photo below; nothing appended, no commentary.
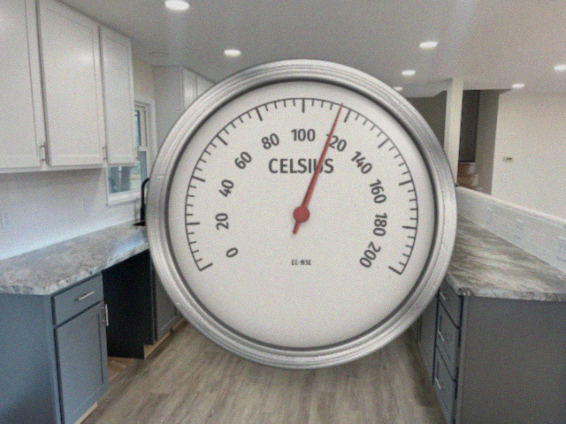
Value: 116 °C
